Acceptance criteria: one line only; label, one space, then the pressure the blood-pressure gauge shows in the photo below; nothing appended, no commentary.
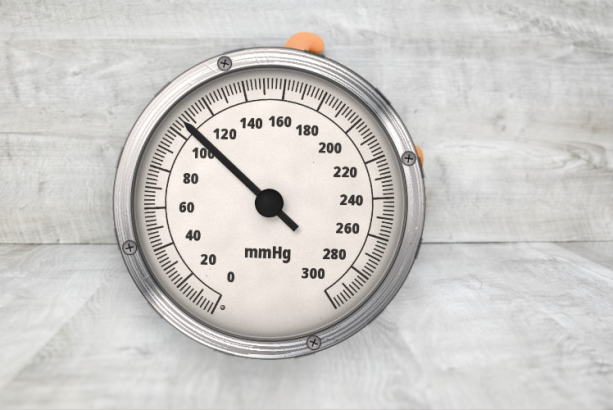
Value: 106 mmHg
